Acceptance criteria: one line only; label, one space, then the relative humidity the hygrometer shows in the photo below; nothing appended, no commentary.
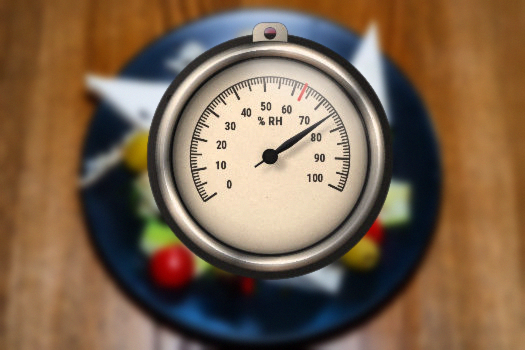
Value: 75 %
